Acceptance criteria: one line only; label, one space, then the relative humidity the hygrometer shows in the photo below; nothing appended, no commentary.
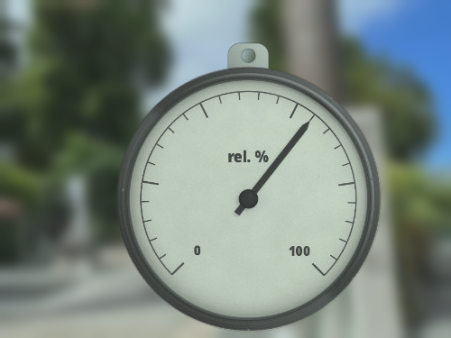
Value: 64 %
